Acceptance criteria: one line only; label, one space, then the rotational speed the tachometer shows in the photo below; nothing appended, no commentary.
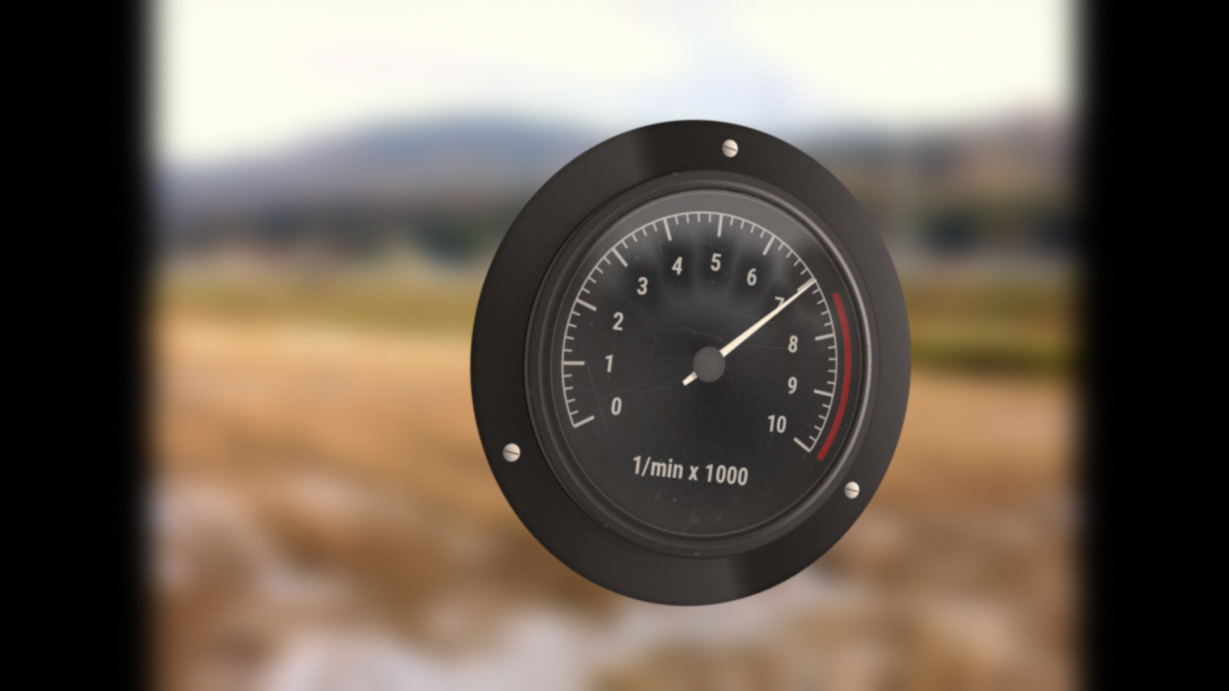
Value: 7000 rpm
